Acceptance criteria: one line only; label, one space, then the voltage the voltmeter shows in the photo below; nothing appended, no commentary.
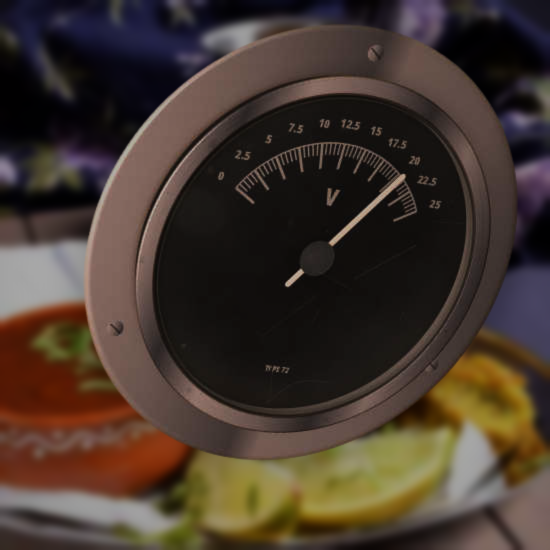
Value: 20 V
